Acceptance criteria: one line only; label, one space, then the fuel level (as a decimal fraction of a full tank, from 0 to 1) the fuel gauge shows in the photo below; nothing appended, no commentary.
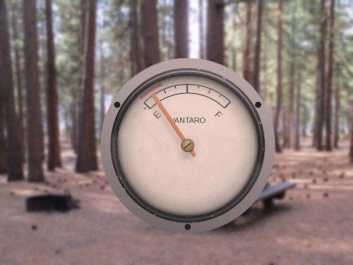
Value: 0.125
